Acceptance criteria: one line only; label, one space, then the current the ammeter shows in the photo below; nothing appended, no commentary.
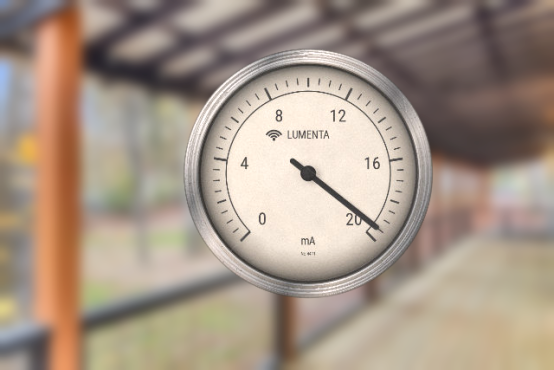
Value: 19.5 mA
